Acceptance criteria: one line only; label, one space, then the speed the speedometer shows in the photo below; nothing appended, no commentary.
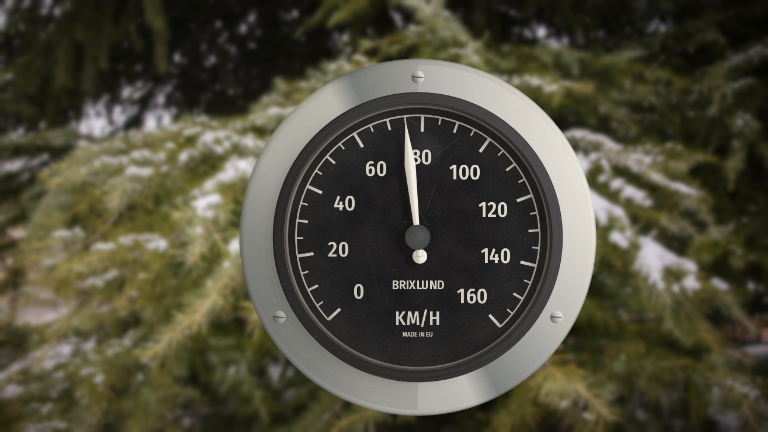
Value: 75 km/h
